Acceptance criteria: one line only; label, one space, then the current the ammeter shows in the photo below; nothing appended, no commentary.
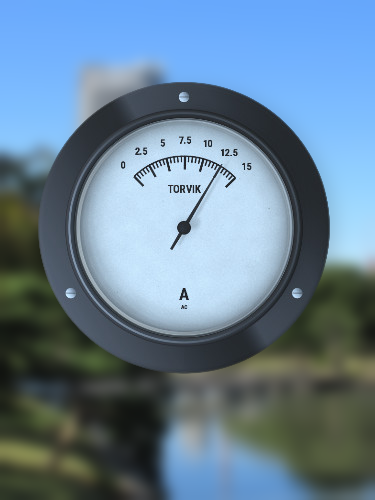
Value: 12.5 A
